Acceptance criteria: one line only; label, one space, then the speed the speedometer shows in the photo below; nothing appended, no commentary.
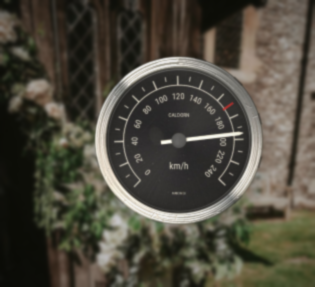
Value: 195 km/h
